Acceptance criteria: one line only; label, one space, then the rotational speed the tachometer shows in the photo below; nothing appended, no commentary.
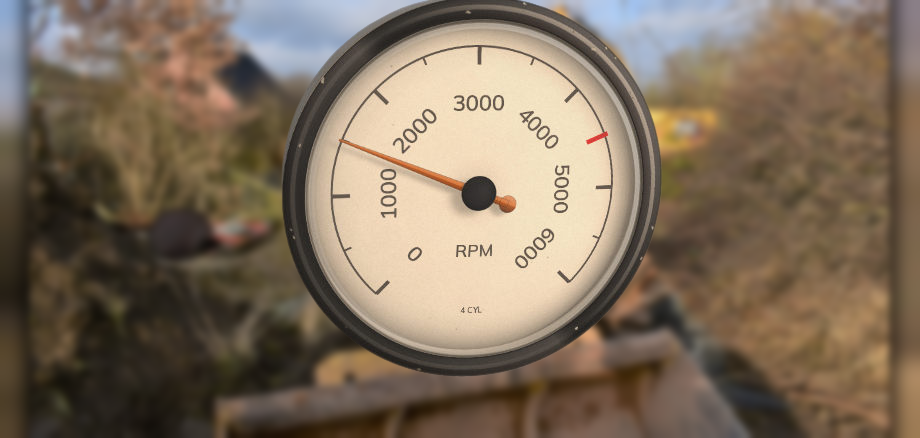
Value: 1500 rpm
